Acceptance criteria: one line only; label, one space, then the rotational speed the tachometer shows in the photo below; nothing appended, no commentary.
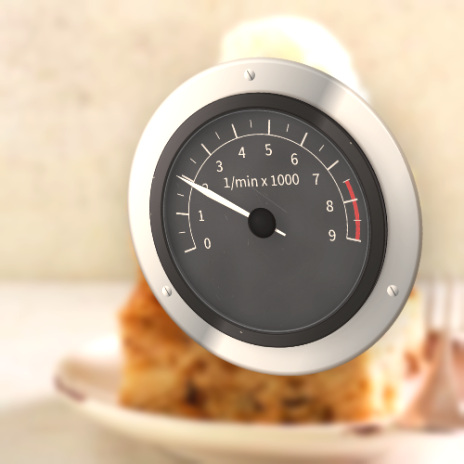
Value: 2000 rpm
